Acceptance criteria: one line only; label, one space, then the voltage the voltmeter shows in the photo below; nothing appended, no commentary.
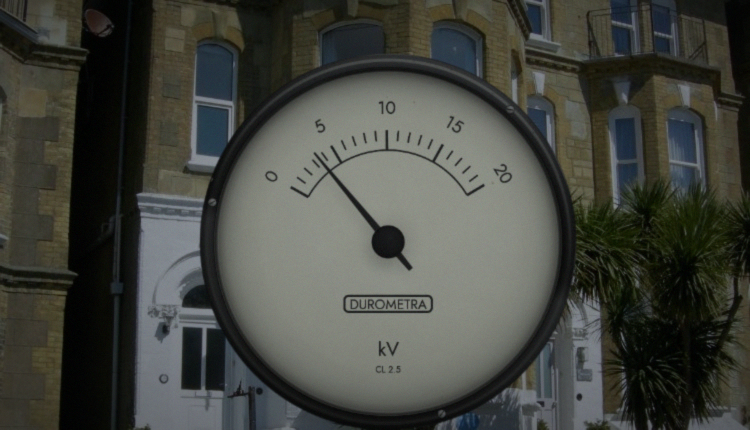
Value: 3.5 kV
